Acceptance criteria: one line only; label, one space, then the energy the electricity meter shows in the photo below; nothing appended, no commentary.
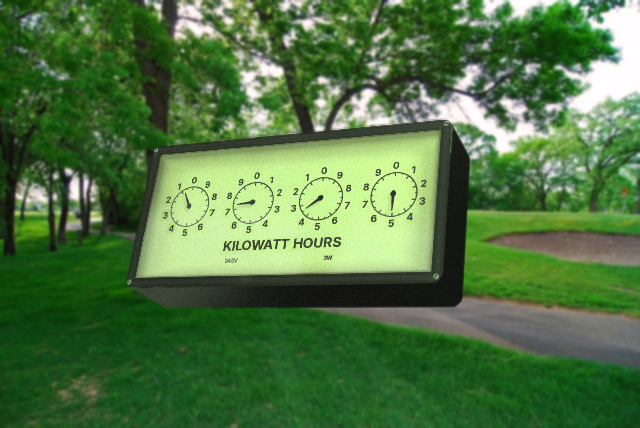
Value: 735 kWh
